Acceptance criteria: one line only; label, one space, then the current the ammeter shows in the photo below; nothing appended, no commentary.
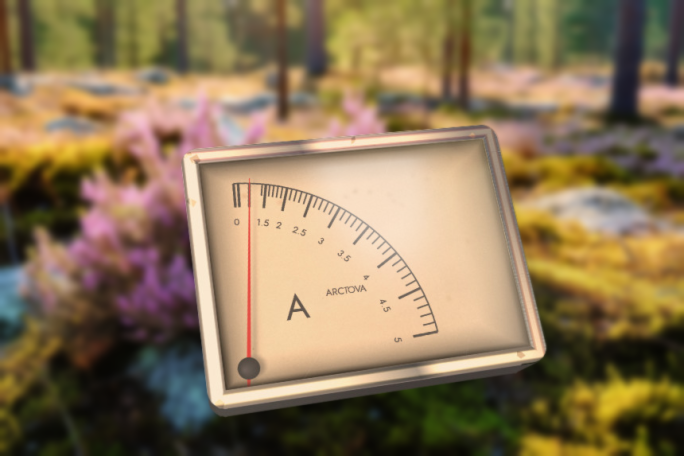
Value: 1 A
